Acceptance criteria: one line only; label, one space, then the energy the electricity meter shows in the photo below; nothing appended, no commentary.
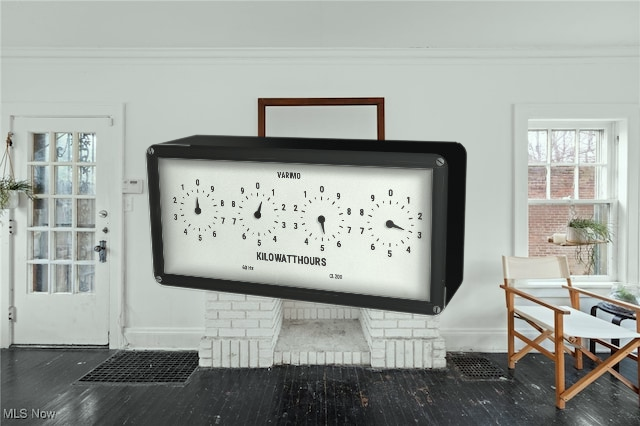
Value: 53 kWh
